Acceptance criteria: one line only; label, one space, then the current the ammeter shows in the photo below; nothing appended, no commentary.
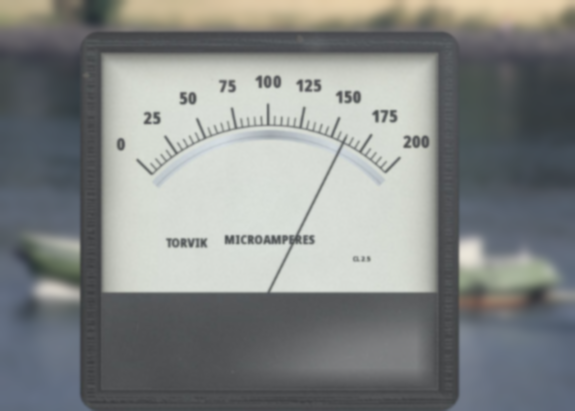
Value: 160 µA
